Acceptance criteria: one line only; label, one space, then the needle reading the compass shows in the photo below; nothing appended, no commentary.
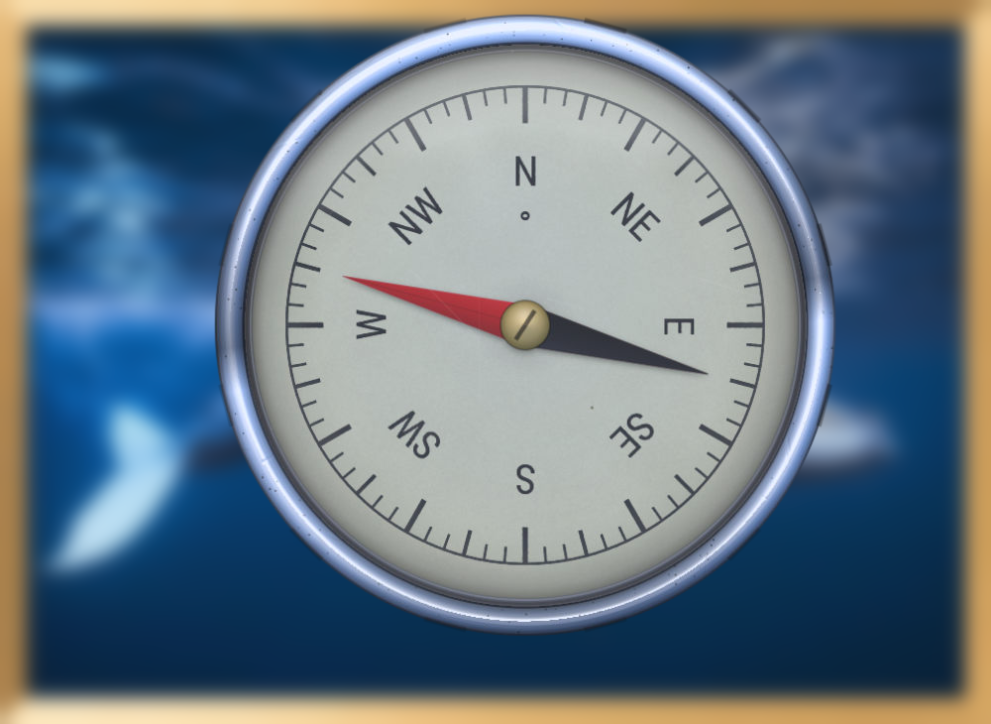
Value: 285 °
